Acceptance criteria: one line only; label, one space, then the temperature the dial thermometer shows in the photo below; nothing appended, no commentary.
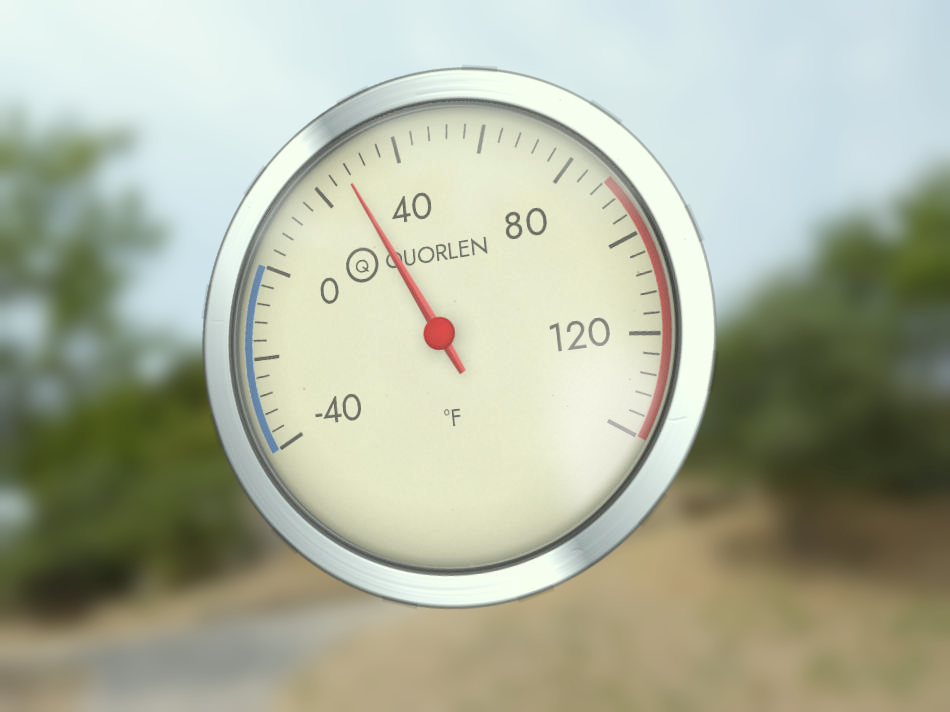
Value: 28 °F
